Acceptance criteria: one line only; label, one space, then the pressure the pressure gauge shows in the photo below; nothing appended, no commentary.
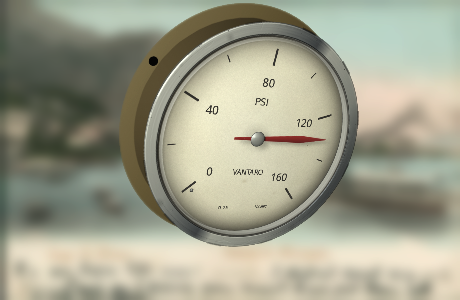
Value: 130 psi
